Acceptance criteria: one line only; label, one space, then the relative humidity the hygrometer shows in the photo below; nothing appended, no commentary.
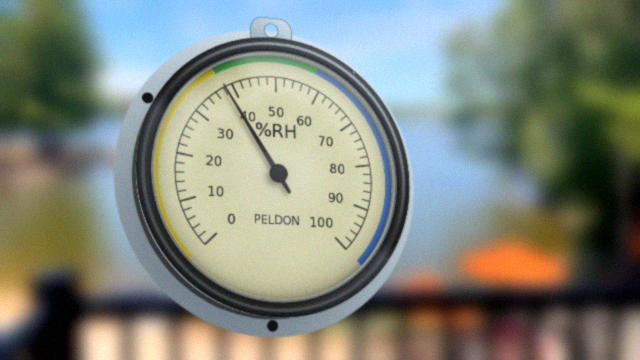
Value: 38 %
